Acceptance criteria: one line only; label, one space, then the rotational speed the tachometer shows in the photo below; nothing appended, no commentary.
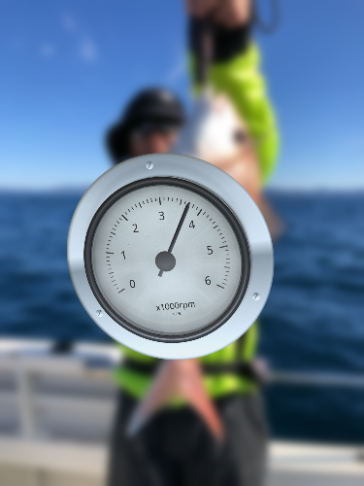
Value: 3700 rpm
